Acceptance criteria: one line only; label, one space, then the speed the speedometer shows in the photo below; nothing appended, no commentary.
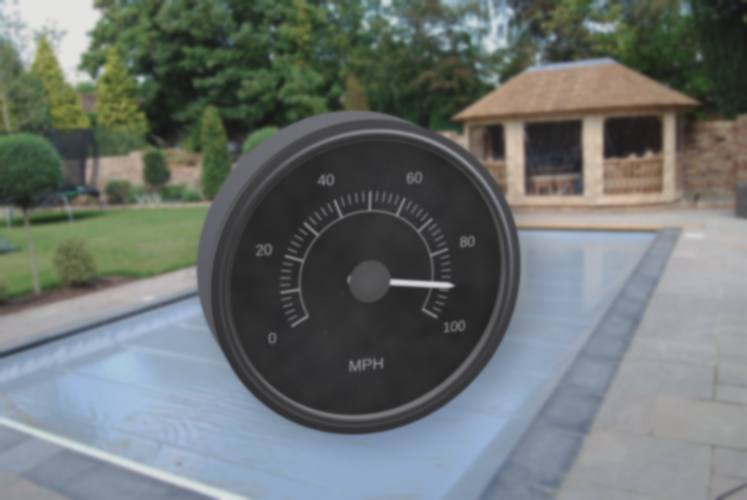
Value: 90 mph
